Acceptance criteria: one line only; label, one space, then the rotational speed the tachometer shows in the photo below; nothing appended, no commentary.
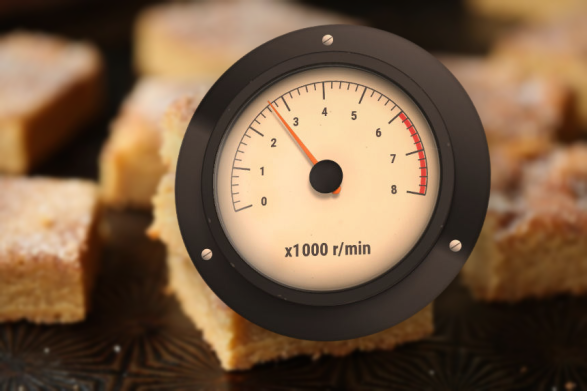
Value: 2700 rpm
